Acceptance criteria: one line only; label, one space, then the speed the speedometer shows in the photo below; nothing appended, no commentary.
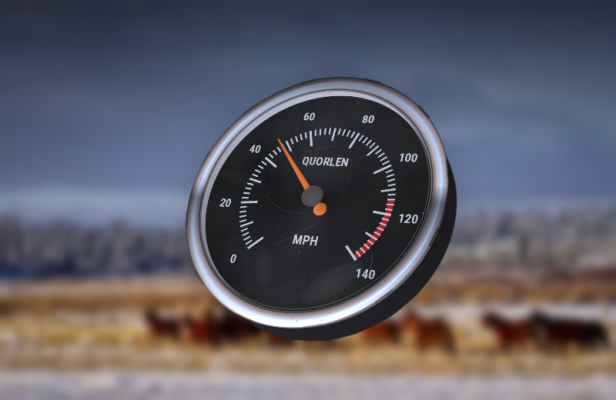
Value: 48 mph
